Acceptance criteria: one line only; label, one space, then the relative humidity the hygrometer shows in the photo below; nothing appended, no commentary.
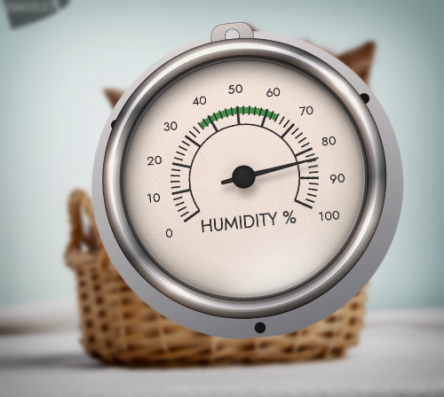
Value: 84 %
